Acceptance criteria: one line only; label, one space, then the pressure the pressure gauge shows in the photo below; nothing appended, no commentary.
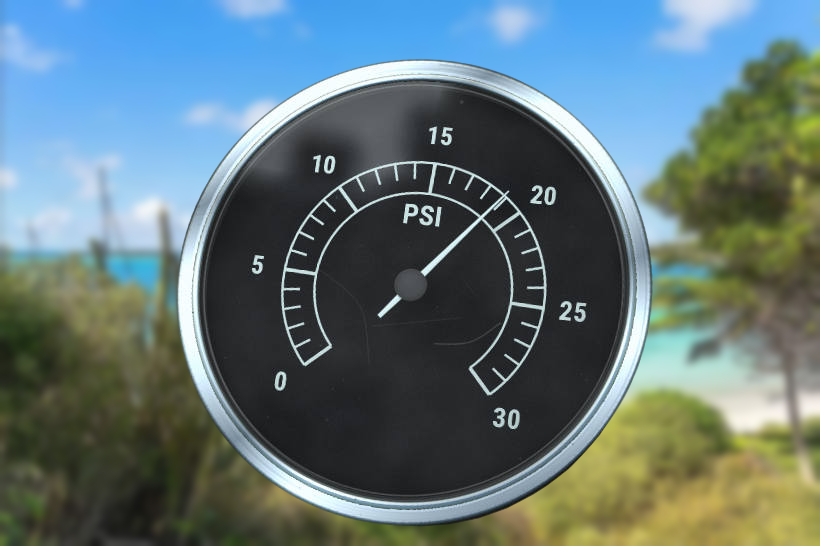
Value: 19 psi
